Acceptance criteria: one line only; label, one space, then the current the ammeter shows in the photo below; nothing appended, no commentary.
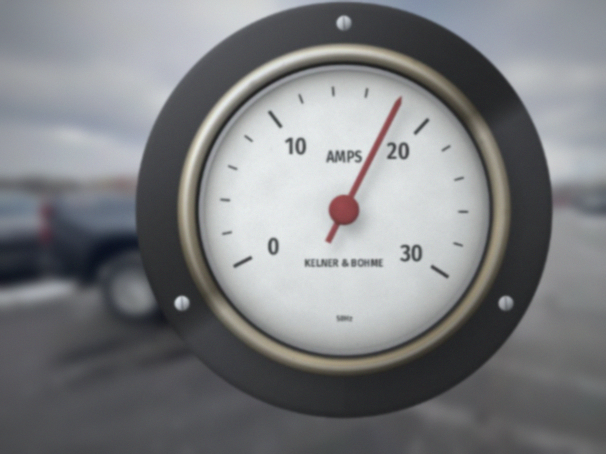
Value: 18 A
